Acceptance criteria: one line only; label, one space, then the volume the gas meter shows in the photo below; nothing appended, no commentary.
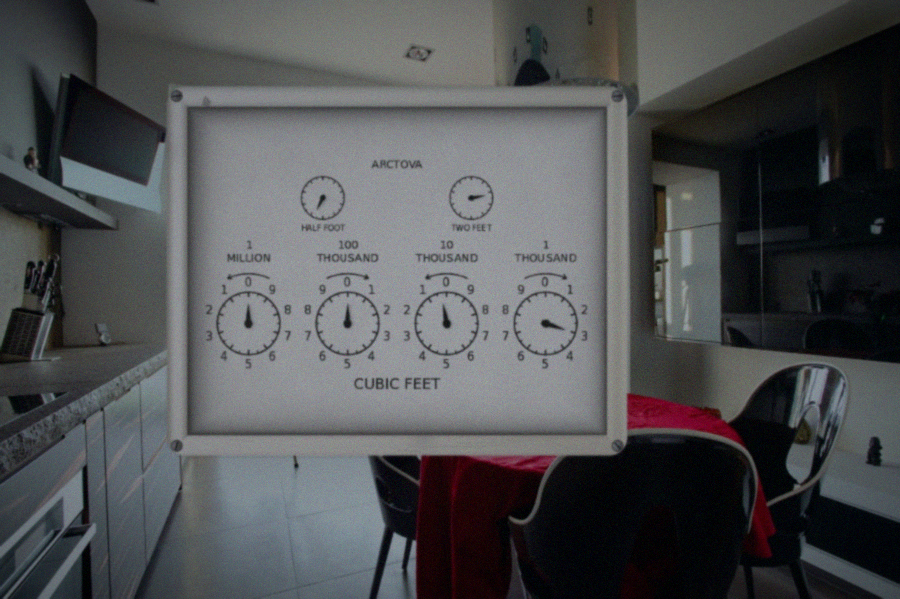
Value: 300 ft³
